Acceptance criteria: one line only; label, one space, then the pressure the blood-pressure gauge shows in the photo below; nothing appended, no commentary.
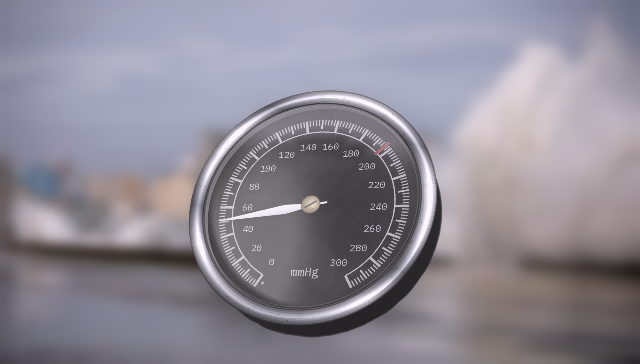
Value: 50 mmHg
